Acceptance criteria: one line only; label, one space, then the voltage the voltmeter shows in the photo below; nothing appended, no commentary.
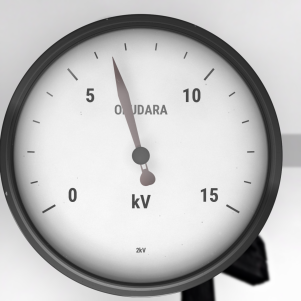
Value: 6.5 kV
